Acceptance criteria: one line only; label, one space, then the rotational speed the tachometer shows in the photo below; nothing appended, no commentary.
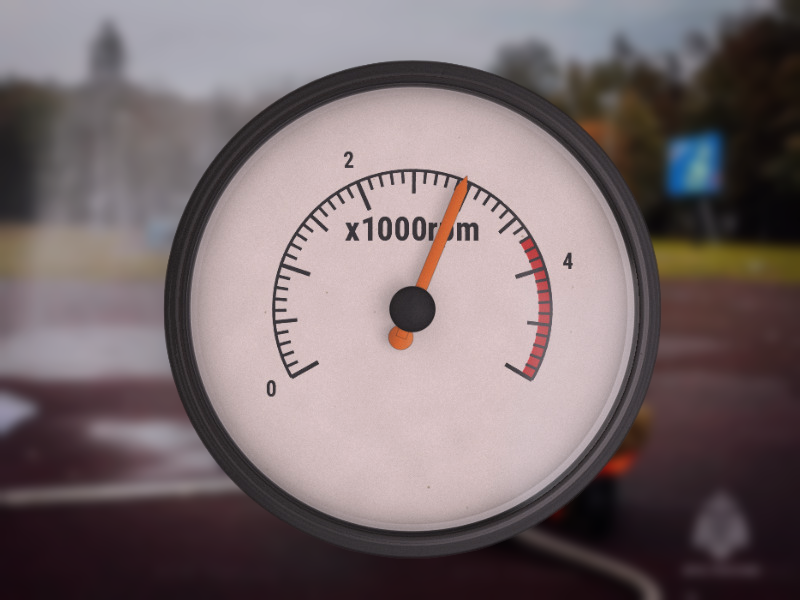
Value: 2950 rpm
